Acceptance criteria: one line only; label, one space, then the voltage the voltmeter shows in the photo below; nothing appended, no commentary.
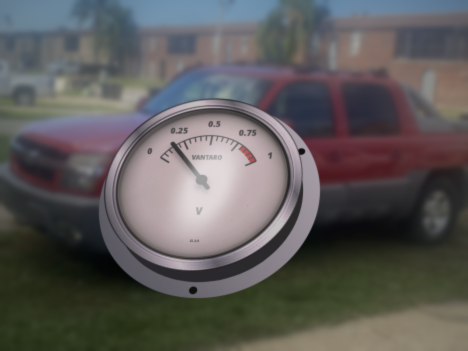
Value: 0.15 V
